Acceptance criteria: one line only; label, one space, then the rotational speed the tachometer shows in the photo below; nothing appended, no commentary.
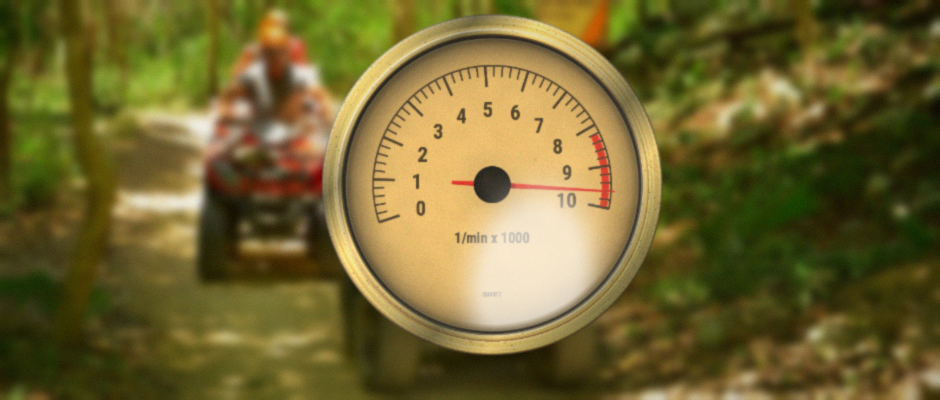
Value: 9600 rpm
